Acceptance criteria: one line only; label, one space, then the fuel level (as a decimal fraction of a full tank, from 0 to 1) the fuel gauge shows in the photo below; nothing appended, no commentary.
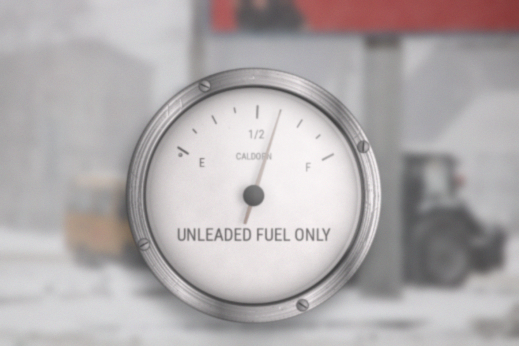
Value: 0.625
